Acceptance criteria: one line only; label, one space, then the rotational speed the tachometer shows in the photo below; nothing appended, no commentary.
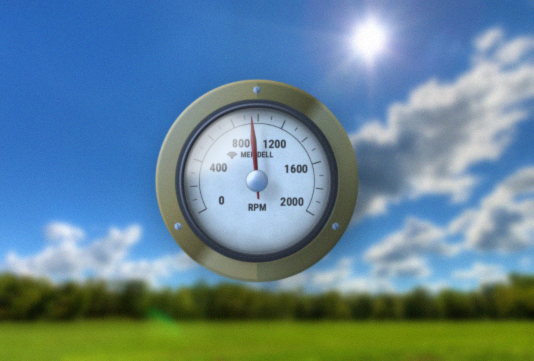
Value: 950 rpm
